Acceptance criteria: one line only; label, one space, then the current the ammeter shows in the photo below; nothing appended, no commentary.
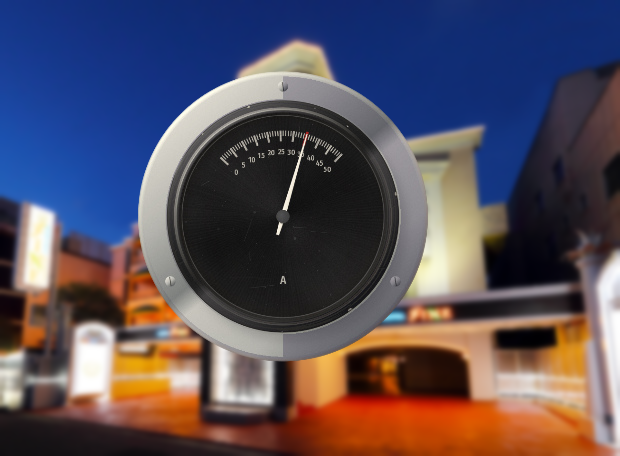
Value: 35 A
